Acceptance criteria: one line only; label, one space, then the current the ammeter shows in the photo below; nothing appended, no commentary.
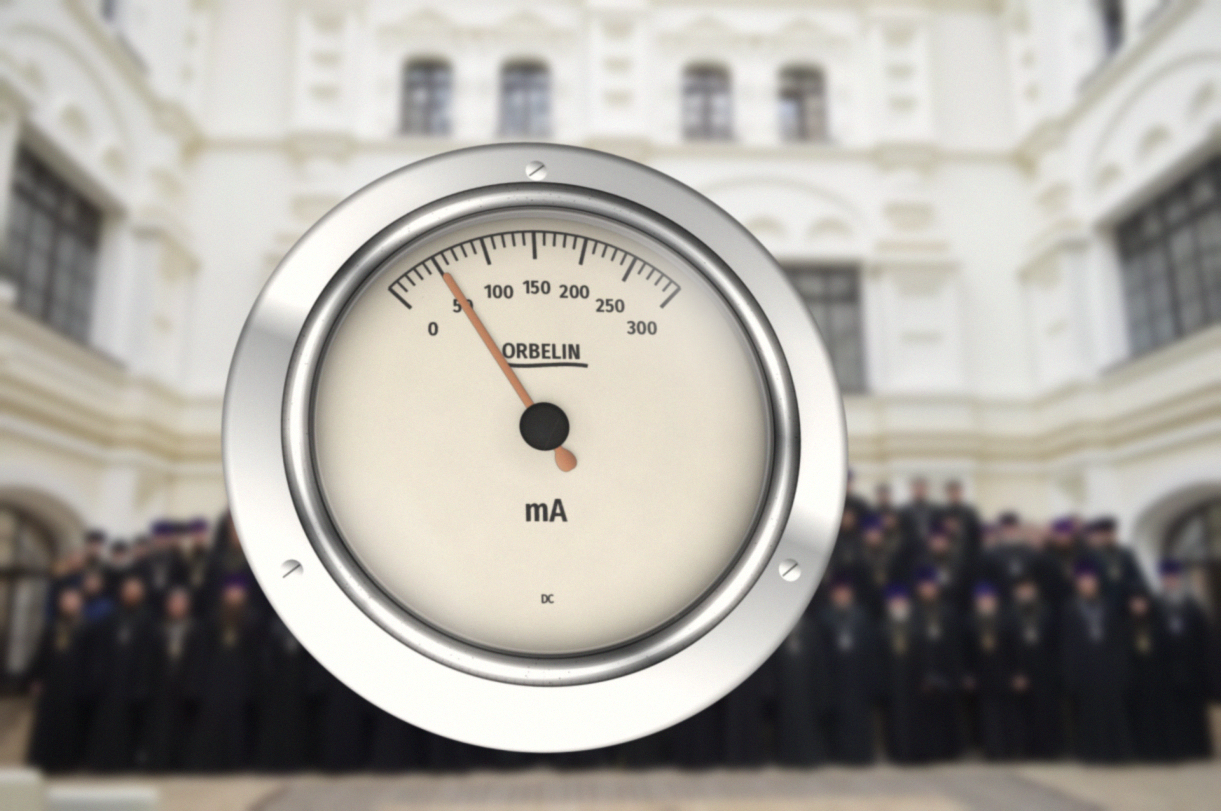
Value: 50 mA
